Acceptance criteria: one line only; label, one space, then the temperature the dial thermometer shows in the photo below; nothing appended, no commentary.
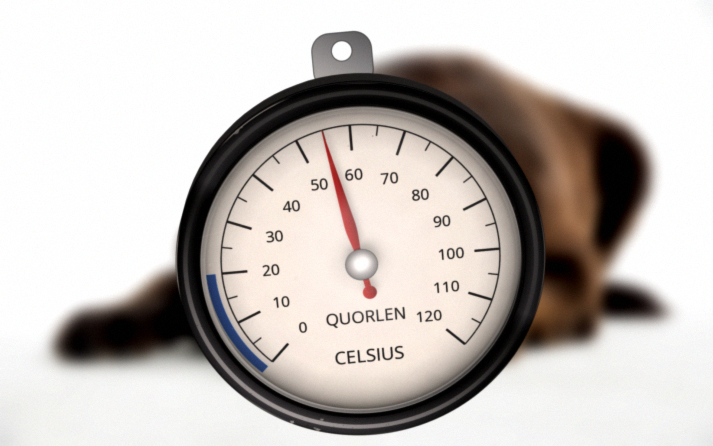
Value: 55 °C
